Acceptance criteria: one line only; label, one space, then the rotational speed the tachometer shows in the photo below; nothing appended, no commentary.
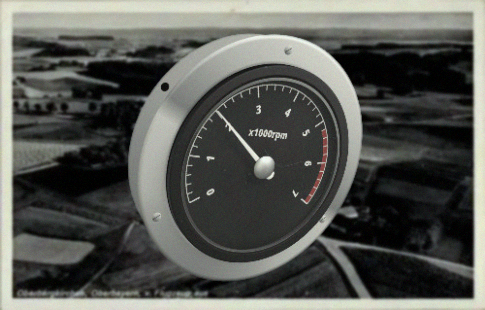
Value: 2000 rpm
